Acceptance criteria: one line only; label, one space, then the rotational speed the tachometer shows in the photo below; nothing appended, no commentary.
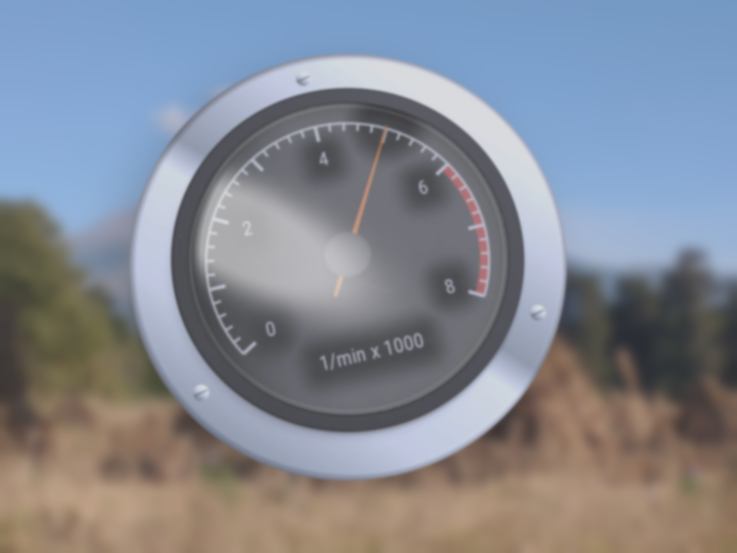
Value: 5000 rpm
